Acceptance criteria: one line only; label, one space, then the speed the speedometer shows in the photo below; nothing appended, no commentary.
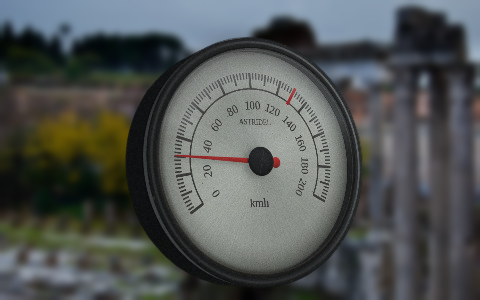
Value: 30 km/h
